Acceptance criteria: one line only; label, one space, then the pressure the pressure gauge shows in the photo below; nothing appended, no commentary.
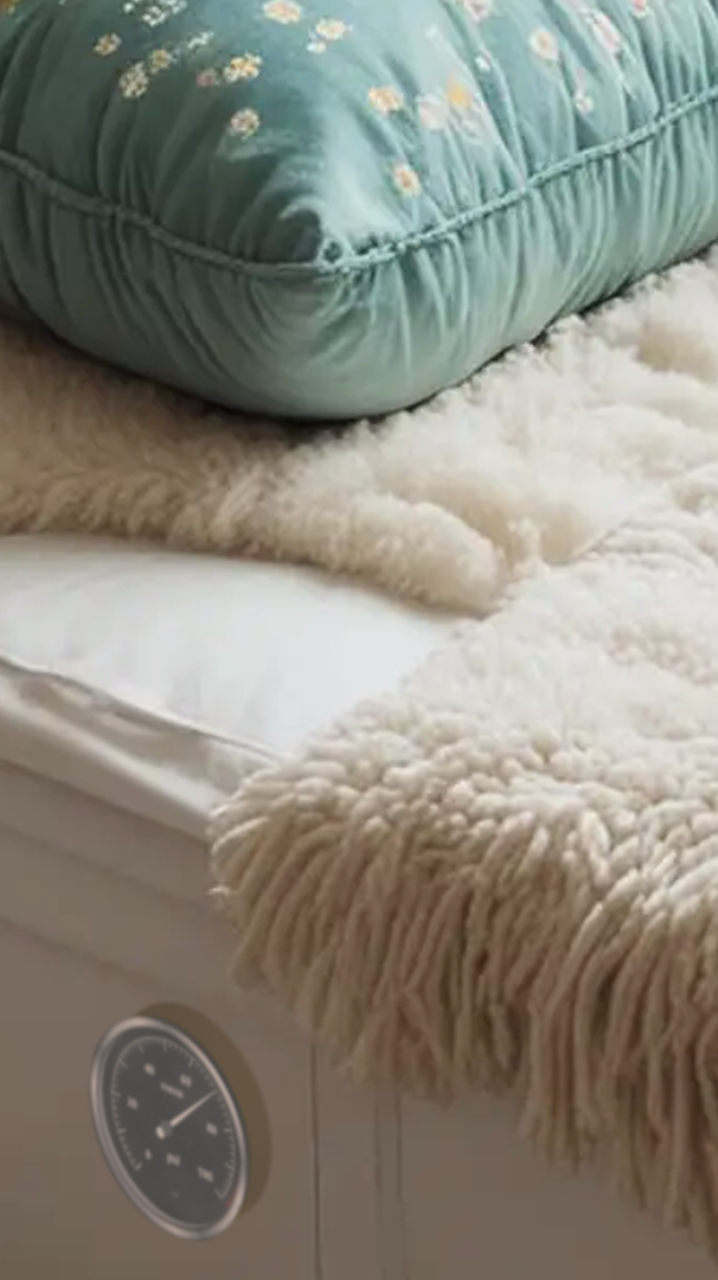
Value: 70 psi
